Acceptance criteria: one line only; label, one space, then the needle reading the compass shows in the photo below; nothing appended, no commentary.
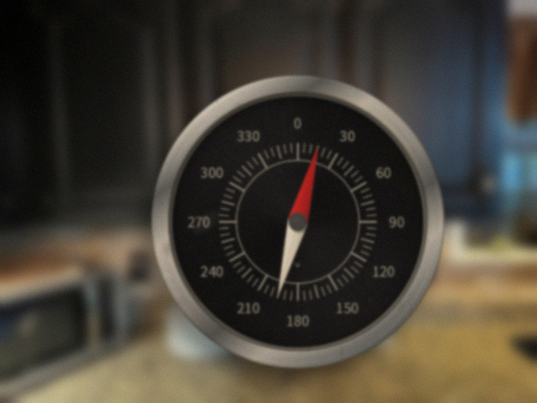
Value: 15 °
